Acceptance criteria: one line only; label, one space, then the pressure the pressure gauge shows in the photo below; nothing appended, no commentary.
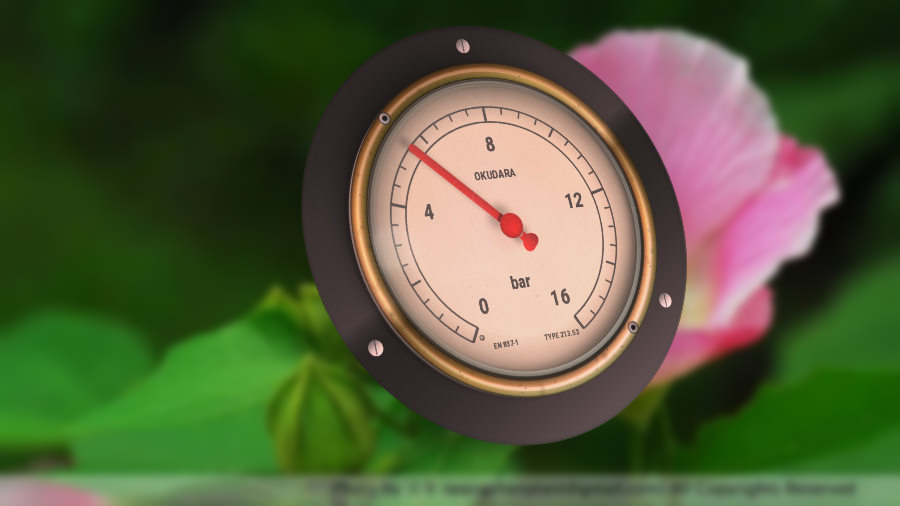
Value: 5.5 bar
